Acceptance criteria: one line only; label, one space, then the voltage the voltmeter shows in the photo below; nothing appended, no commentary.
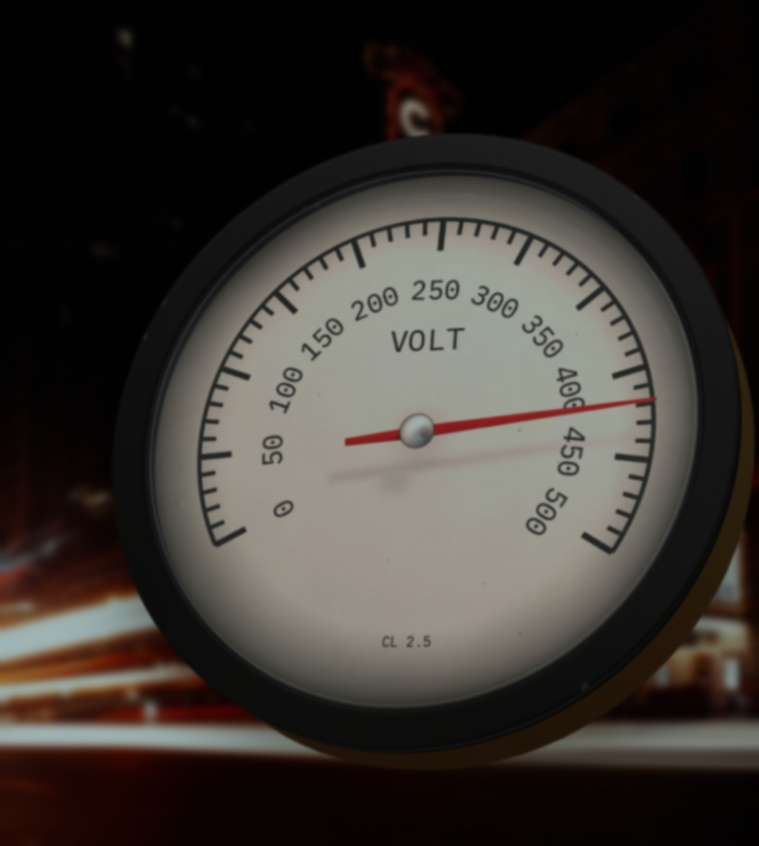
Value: 420 V
